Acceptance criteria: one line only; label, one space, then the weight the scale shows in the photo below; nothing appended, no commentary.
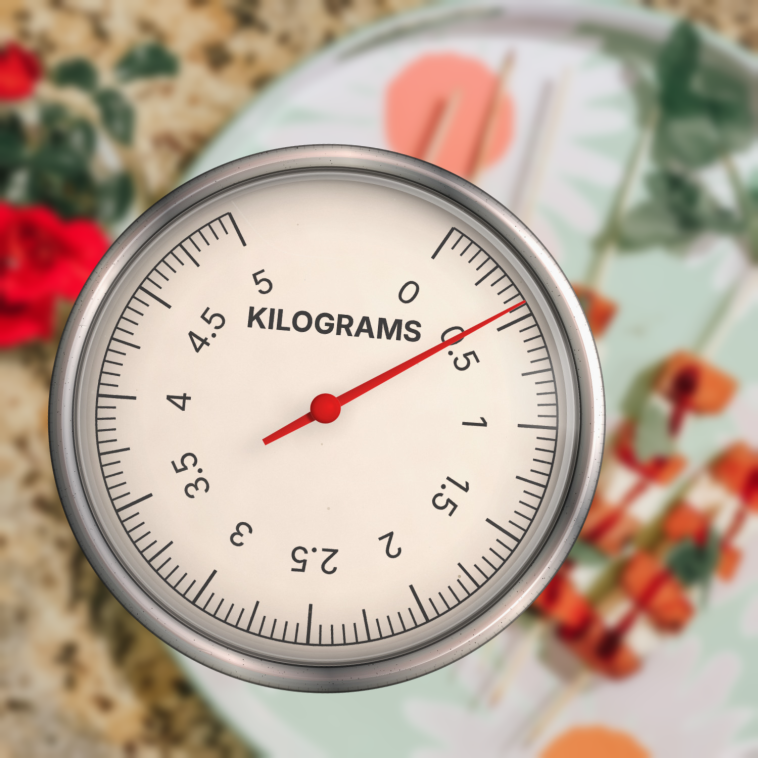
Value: 0.45 kg
